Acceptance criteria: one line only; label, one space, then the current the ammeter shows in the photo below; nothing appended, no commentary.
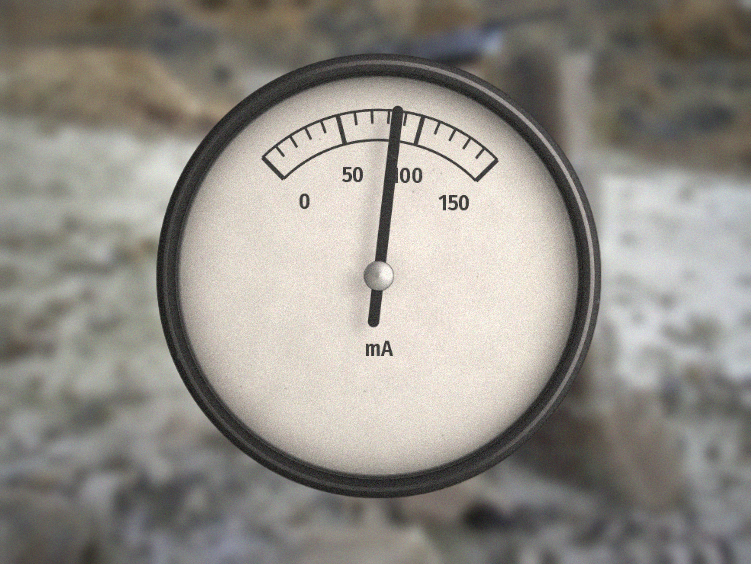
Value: 85 mA
